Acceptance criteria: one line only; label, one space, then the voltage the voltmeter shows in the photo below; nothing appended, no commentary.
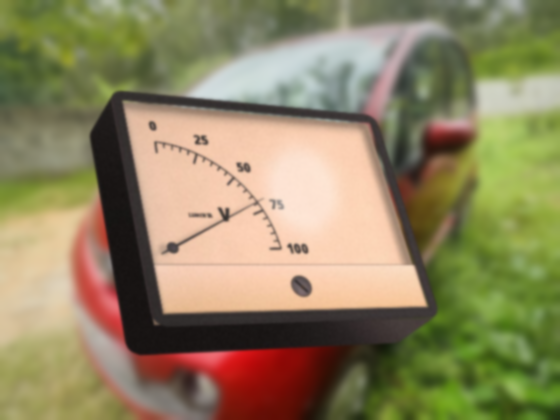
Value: 70 V
